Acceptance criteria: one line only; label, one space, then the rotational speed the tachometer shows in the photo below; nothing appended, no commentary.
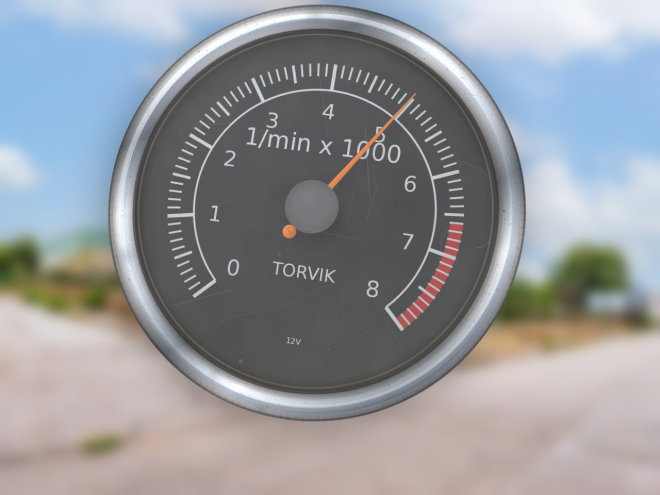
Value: 5000 rpm
